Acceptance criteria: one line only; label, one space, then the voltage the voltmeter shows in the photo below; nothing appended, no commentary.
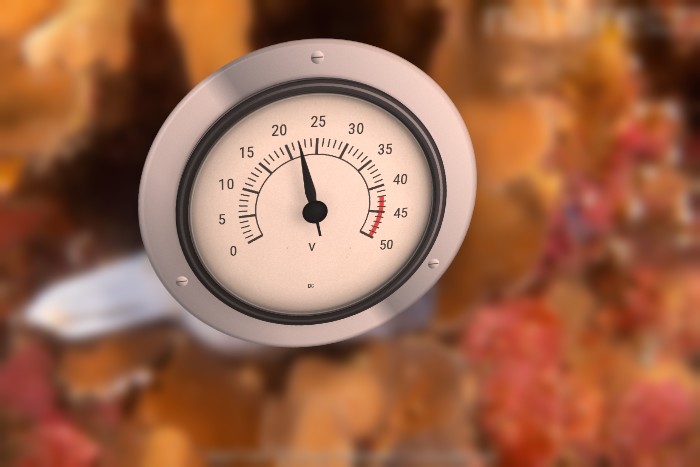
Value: 22 V
